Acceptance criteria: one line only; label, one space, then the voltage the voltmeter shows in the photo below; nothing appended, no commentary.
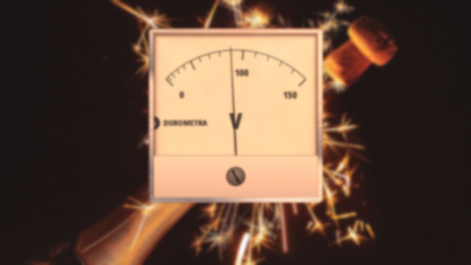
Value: 90 V
